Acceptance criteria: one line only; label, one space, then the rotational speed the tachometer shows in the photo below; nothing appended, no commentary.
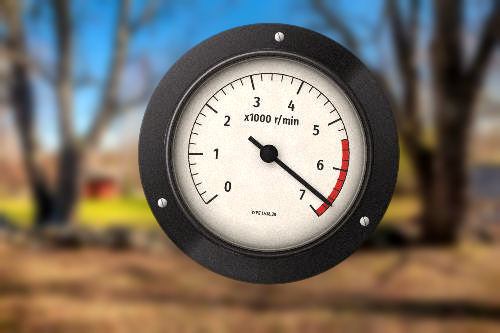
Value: 6700 rpm
